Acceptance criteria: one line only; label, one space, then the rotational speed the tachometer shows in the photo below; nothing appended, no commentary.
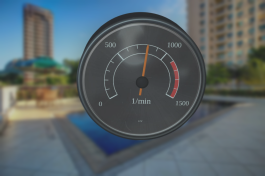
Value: 800 rpm
